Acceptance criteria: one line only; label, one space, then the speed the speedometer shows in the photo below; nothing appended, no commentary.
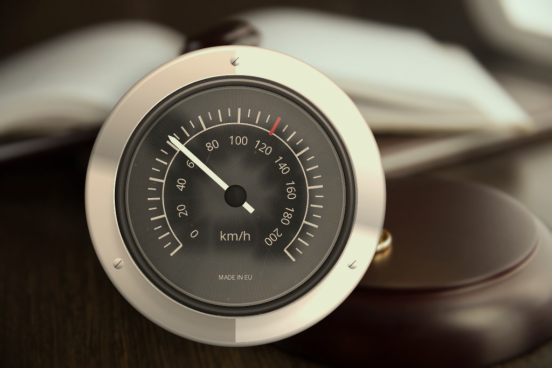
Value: 62.5 km/h
